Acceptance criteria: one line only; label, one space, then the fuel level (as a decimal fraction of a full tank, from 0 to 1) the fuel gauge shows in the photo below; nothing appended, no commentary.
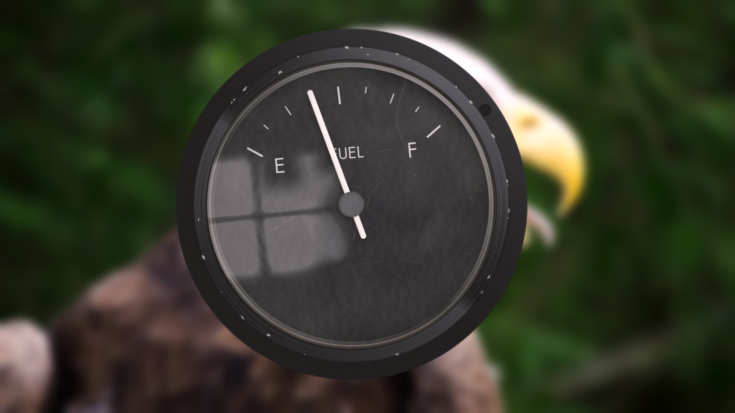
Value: 0.375
